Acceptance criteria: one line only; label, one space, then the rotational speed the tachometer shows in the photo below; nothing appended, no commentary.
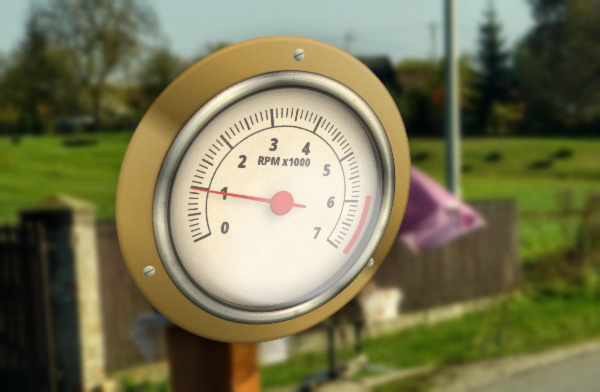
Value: 1000 rpm
